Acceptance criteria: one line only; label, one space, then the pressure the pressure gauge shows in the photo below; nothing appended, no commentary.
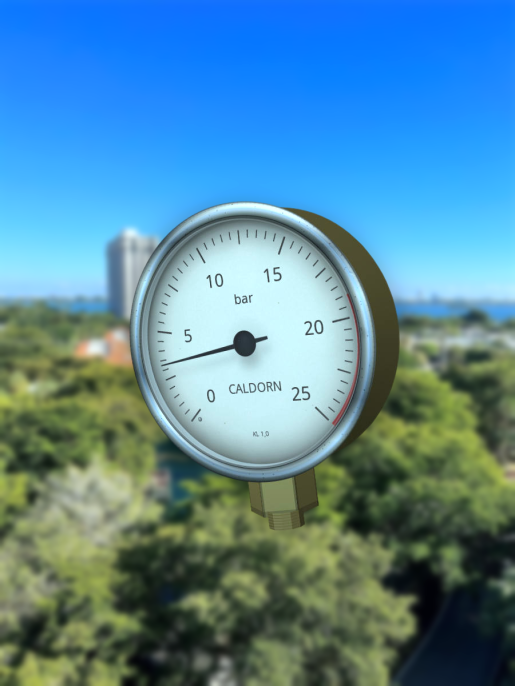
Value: 3.25 bar
